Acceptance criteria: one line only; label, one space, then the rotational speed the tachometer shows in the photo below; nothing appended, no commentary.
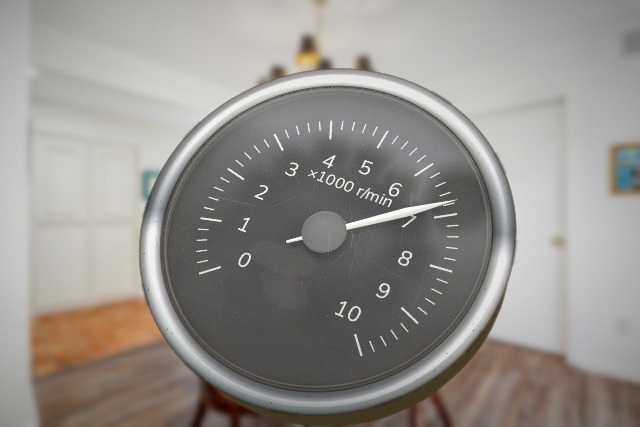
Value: 6800 rpm
